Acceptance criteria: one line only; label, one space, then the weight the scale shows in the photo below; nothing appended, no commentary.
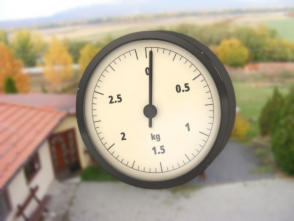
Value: 0.05 kg
